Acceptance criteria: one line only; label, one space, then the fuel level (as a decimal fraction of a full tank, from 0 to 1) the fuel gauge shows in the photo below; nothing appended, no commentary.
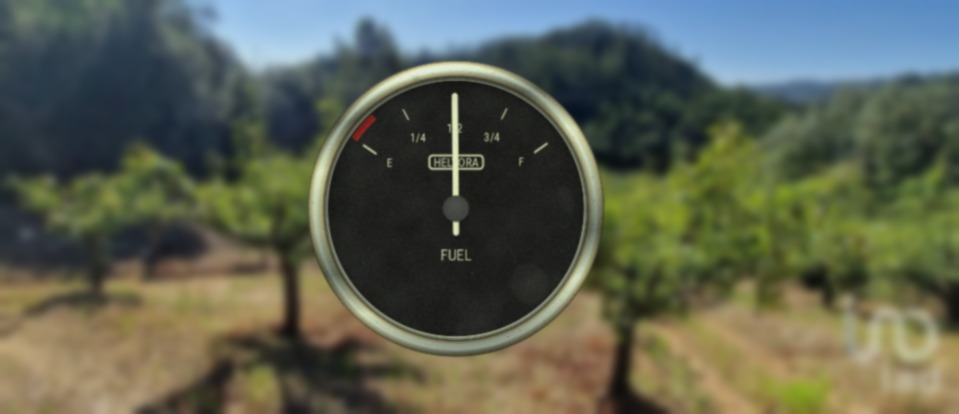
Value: 0.5
